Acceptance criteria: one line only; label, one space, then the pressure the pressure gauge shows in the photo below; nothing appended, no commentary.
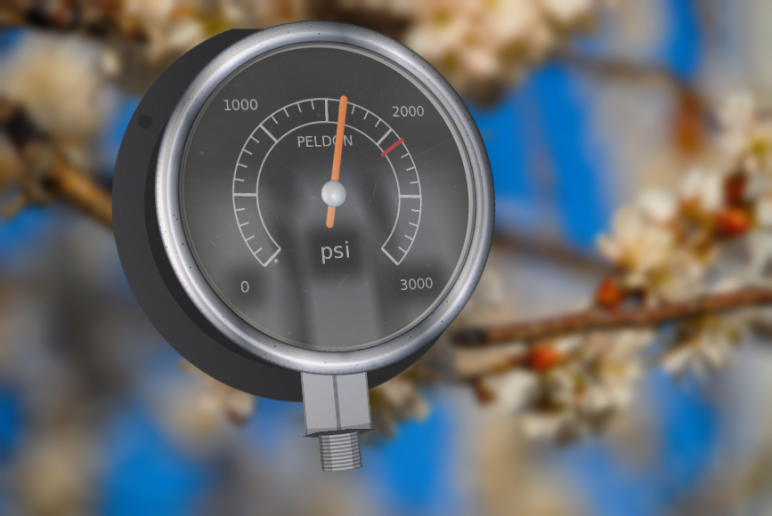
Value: 1600 psi
